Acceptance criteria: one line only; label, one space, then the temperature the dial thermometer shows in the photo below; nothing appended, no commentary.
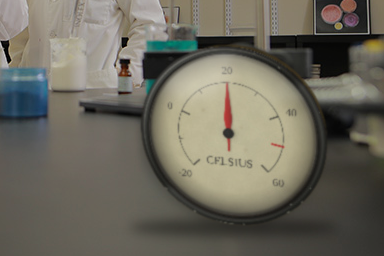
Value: 20 °C
